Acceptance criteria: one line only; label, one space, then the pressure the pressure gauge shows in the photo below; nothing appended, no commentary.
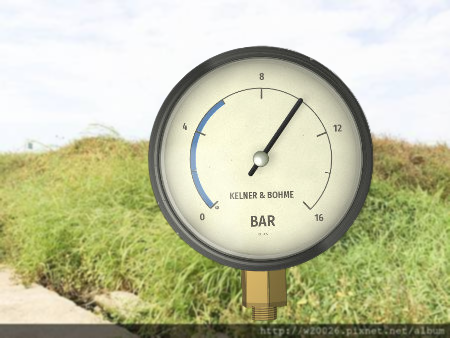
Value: 10 bar
